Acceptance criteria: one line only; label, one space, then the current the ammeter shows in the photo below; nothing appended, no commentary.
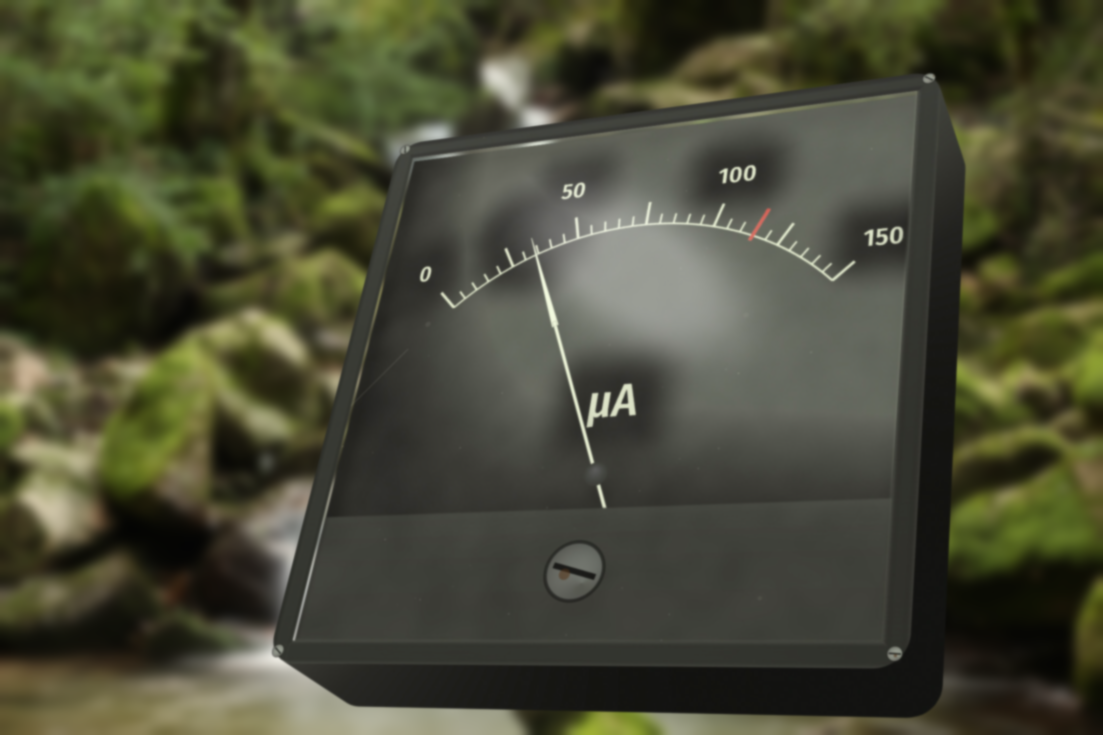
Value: 35 µA
